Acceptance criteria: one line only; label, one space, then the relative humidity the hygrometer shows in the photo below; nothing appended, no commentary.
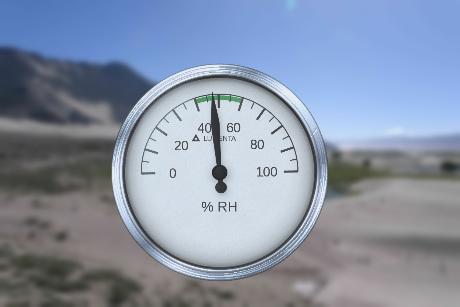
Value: 47.5 %
